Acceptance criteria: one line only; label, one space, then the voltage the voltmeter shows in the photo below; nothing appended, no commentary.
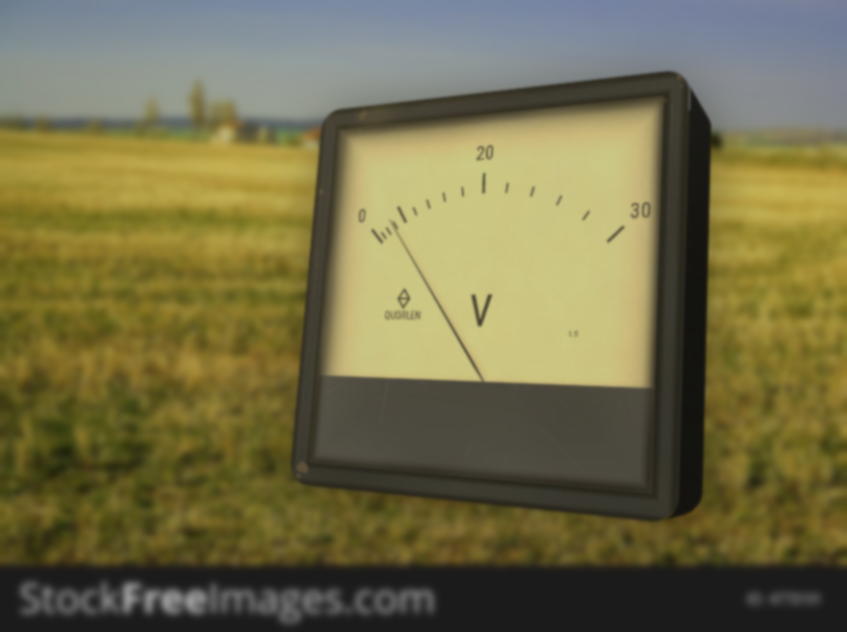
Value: 8 V
